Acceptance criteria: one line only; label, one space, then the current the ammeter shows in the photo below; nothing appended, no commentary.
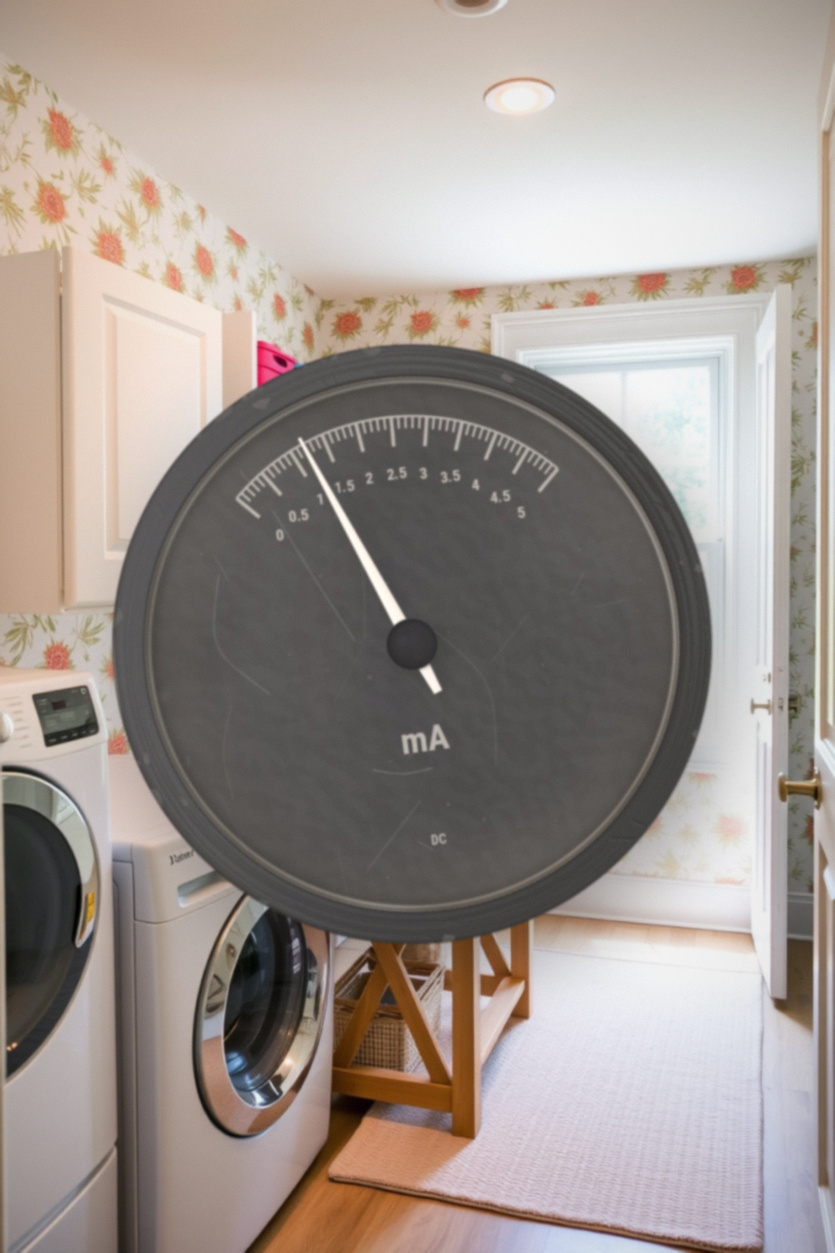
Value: 1.2 mA
